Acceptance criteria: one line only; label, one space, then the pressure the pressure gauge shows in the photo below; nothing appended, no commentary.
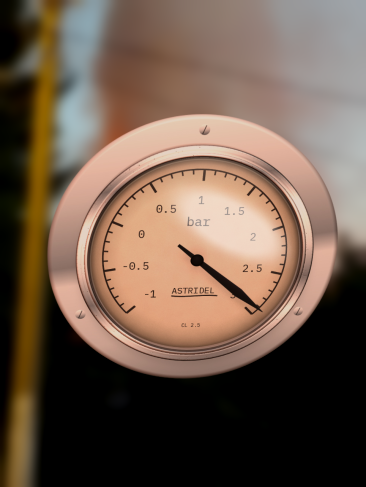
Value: 2.9 bar
